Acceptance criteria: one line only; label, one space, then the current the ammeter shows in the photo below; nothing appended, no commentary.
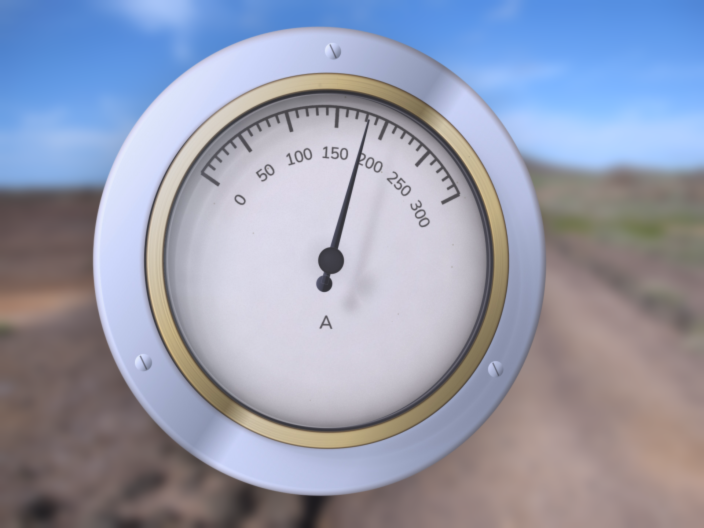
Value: 180 A
